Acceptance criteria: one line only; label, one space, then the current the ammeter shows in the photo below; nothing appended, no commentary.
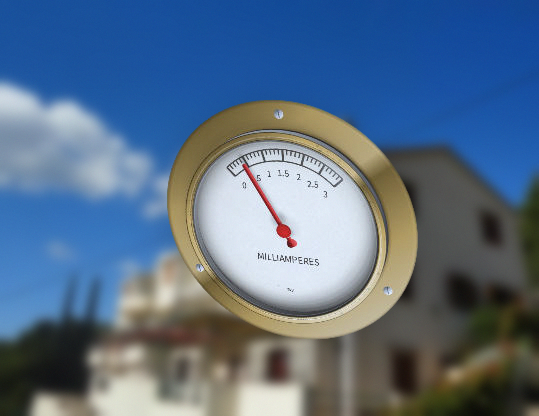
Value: 0.5 mA
